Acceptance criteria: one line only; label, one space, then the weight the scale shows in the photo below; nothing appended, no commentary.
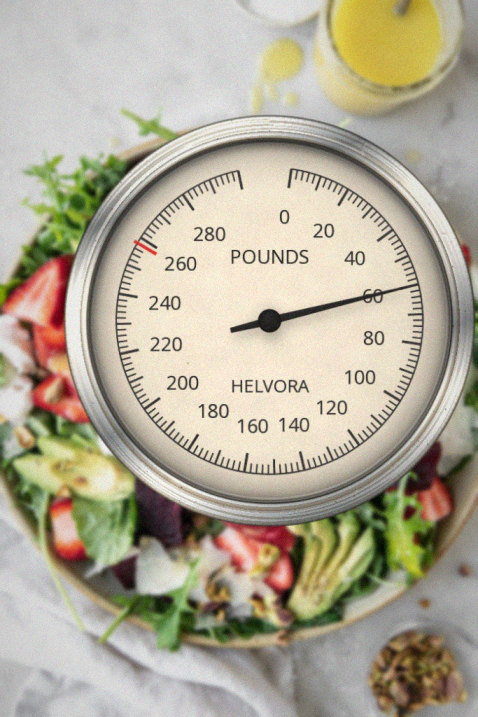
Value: 60 lb
